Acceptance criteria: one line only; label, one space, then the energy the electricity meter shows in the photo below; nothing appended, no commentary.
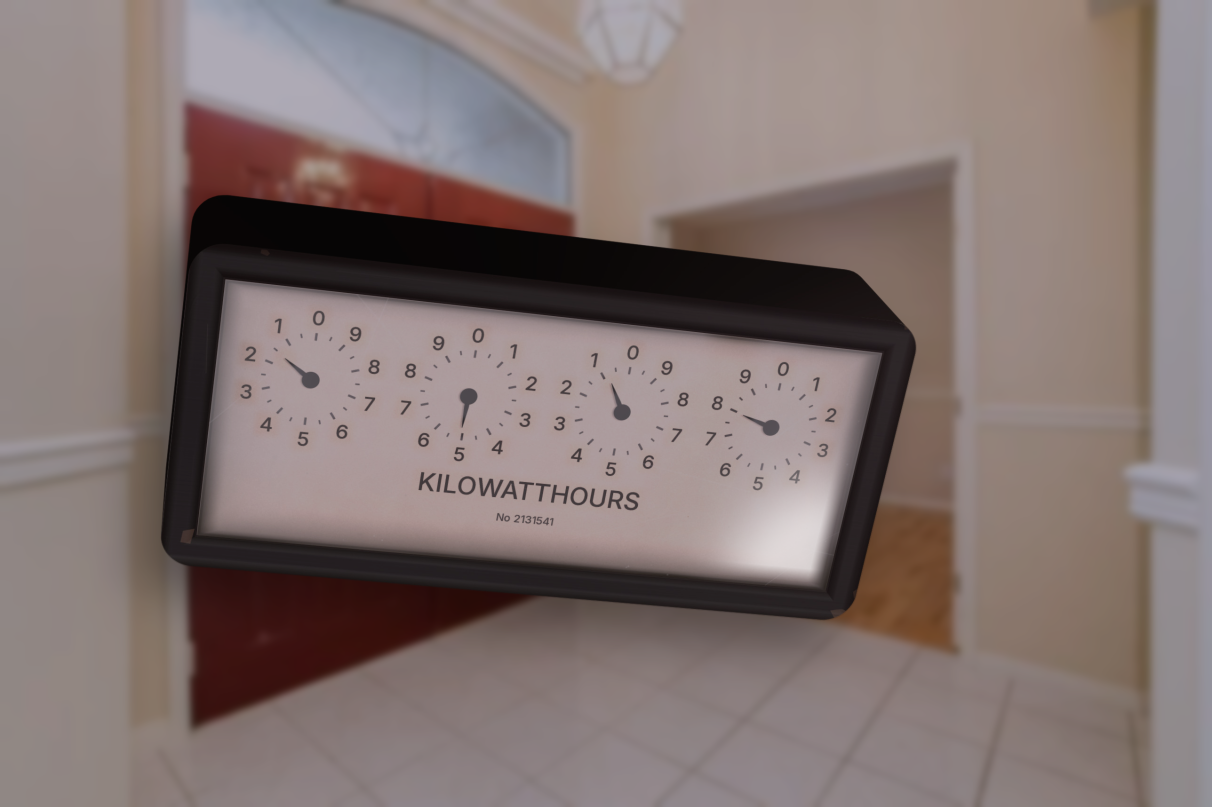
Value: 1508 kWh
